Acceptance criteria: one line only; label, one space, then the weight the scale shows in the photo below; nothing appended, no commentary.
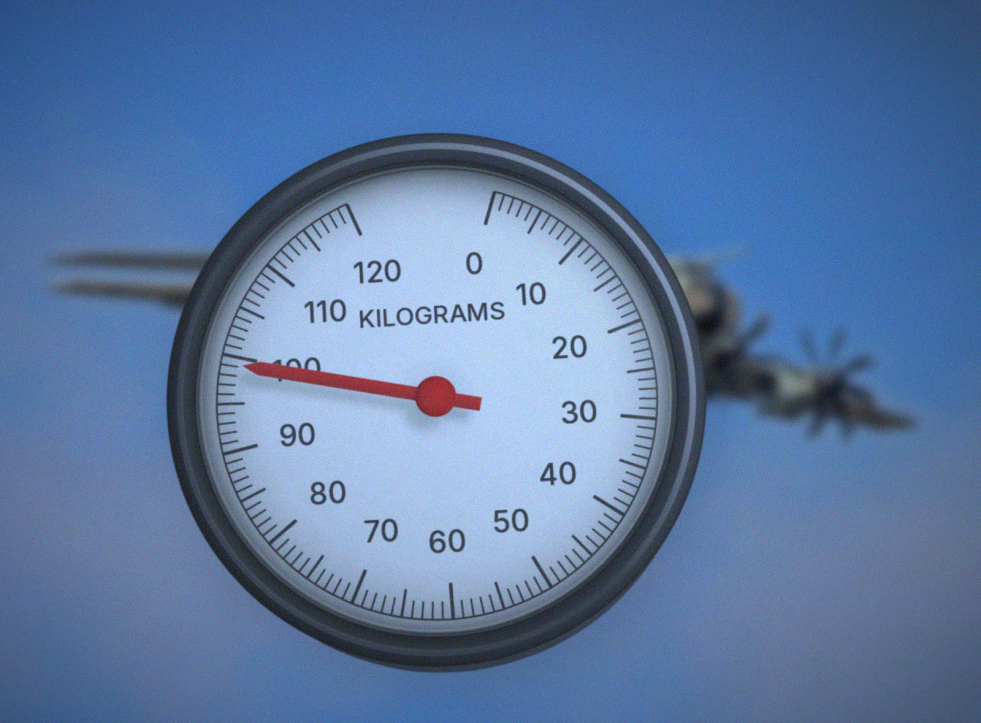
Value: 99 kg
